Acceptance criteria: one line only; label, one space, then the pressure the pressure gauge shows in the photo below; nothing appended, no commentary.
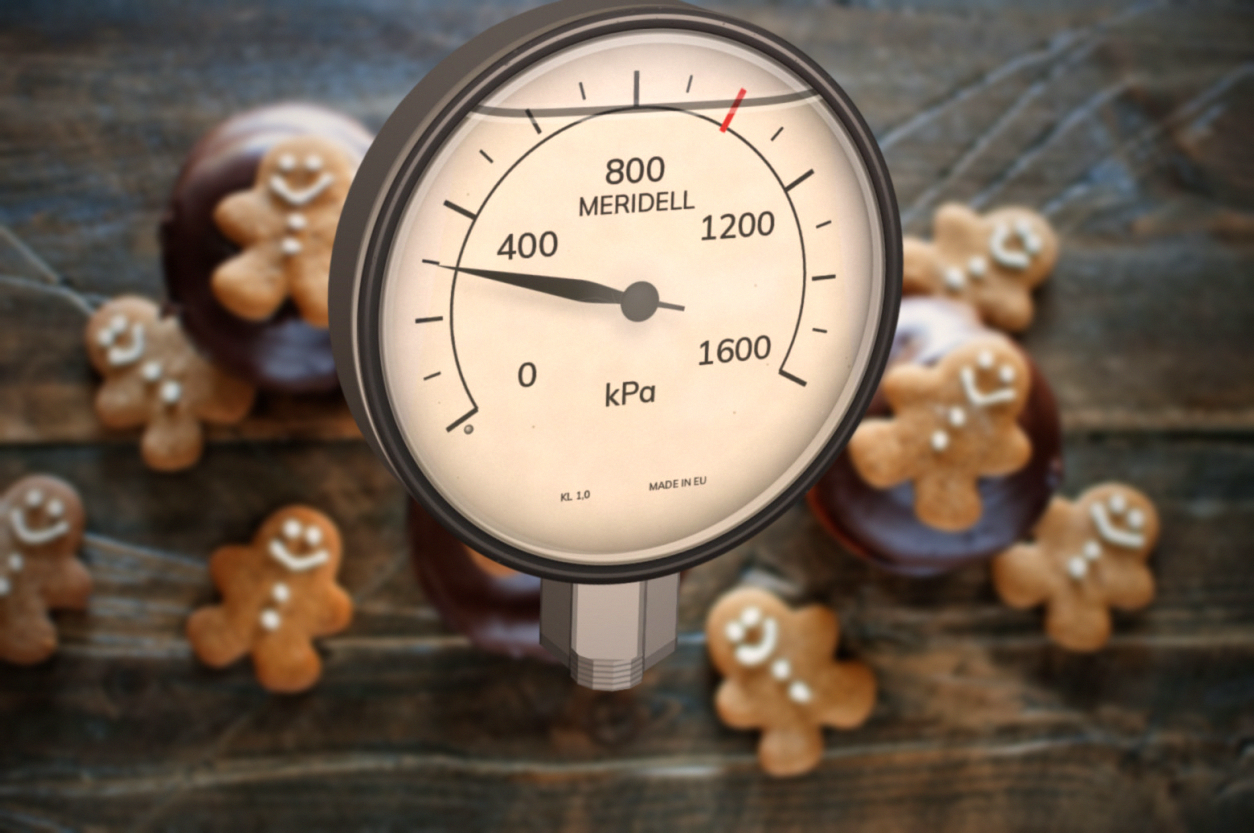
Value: 300 kPa
